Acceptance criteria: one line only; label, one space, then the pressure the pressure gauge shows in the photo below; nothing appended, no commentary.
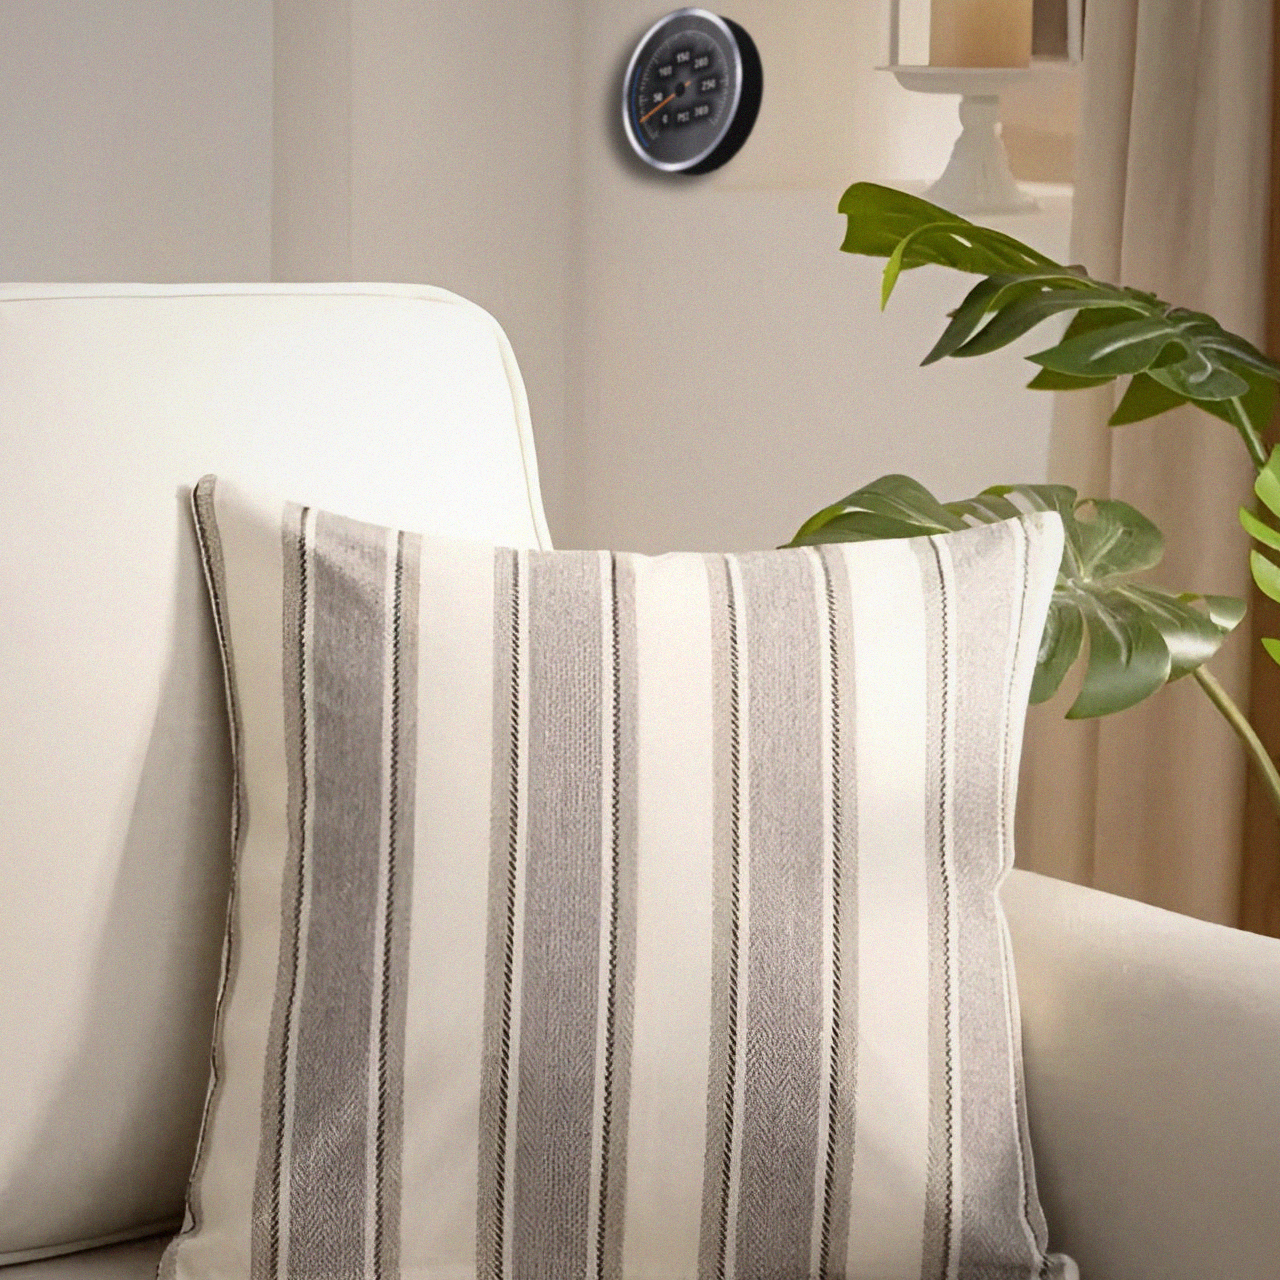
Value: 25 psi
